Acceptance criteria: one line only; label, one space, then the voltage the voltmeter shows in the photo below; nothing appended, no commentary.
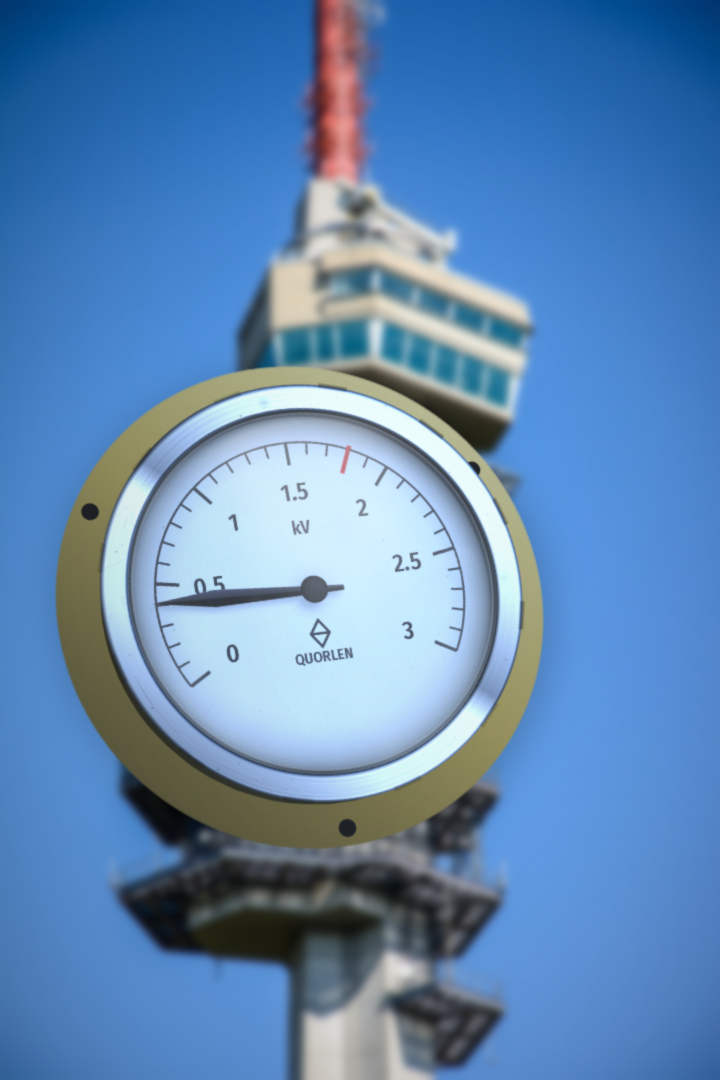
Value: 0.4 kV
